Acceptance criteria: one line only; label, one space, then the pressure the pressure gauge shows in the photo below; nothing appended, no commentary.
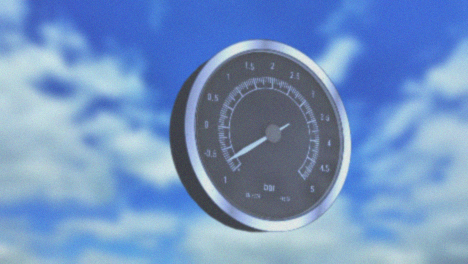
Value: -0.75 bar
